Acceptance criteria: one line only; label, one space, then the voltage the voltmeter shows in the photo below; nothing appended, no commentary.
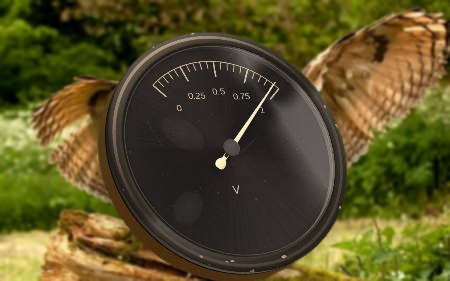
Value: 0.95 V
